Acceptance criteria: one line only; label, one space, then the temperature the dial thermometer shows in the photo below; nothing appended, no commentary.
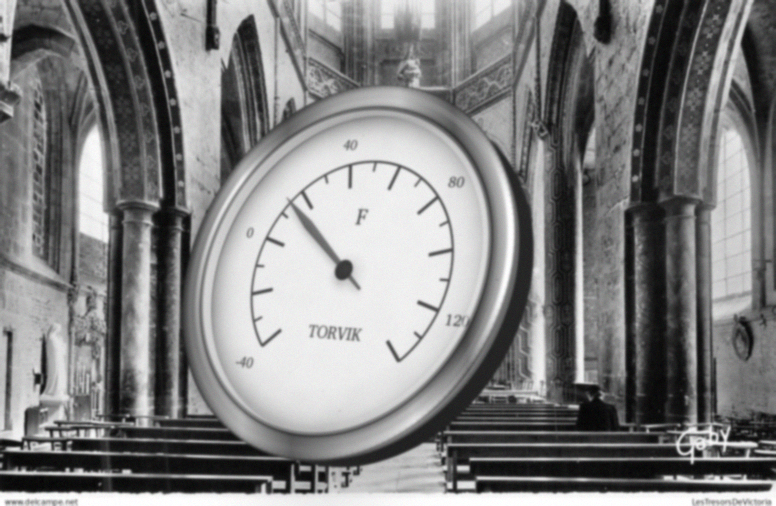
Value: 15 °F
